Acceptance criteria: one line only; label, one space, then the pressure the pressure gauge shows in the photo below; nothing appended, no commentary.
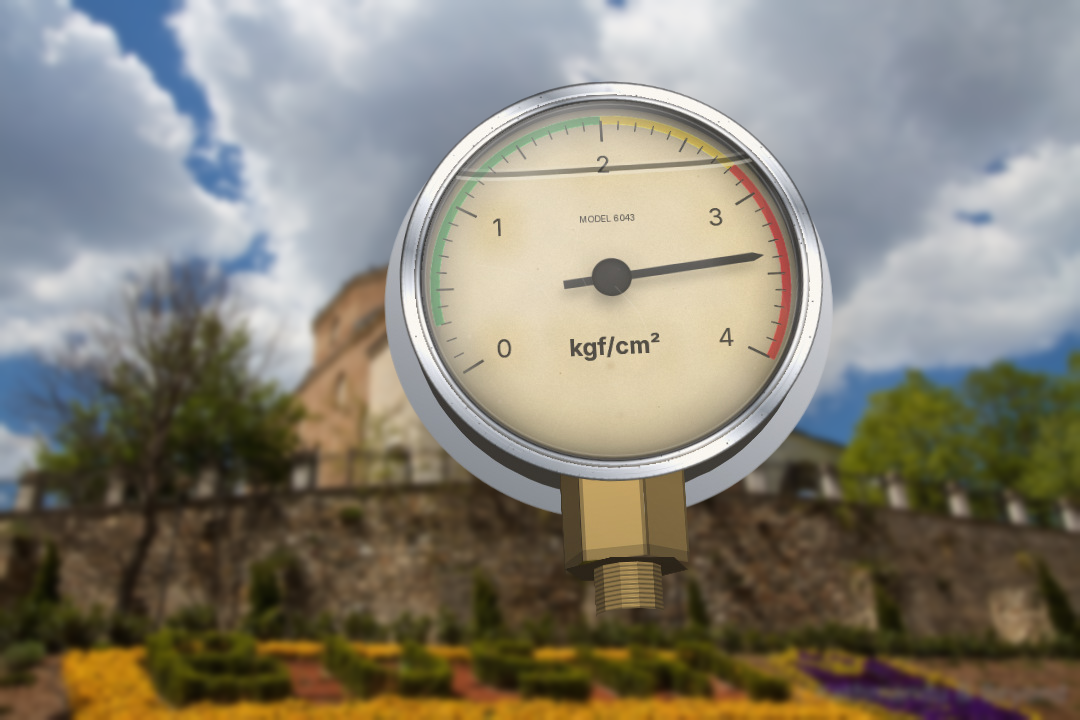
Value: 3.4 kg/cm²
